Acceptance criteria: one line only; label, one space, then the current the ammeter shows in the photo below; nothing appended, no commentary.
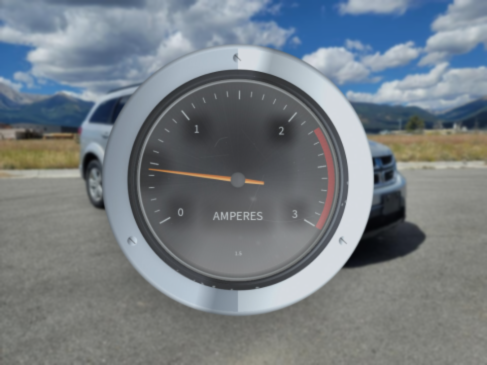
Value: 0.45 A
